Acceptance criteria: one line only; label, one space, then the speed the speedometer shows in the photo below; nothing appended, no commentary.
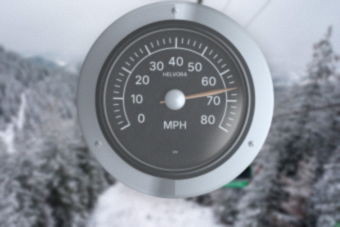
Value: 66 mph
